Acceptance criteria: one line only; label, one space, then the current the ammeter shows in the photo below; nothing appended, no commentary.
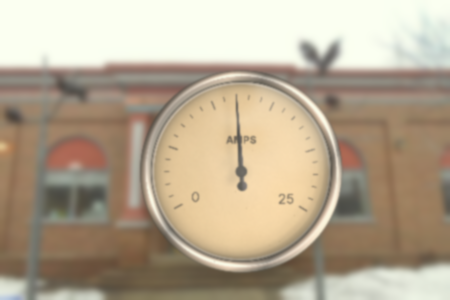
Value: 12 A
